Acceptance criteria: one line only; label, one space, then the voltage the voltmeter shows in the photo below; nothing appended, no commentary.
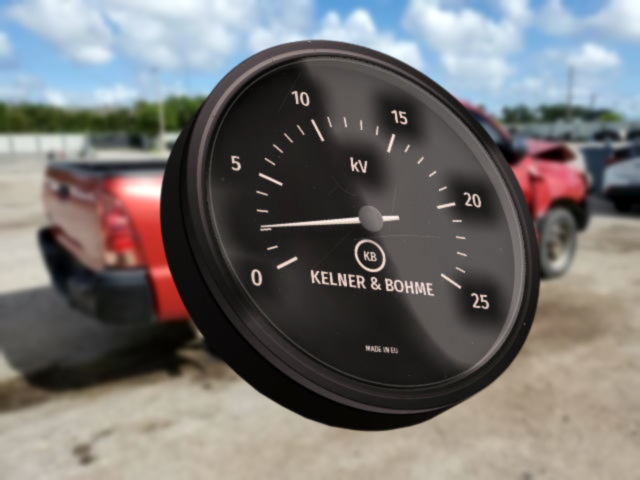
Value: 2 kV
